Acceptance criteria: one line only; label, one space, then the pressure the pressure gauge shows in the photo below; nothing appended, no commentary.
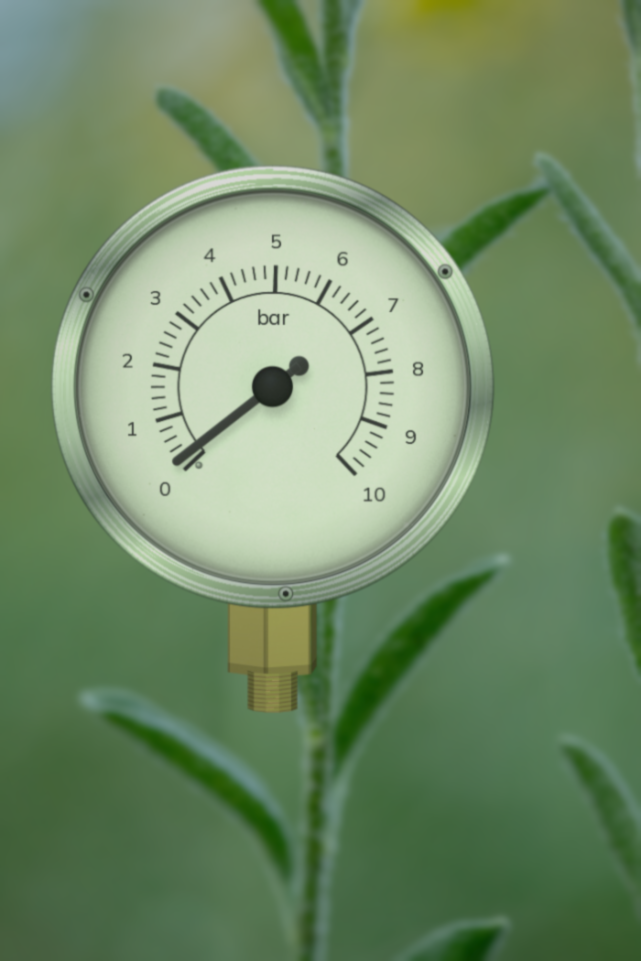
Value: 0.2 bar
